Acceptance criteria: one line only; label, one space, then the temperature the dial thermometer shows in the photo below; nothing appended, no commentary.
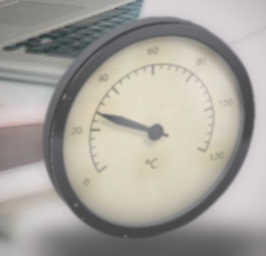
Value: 28 °C
